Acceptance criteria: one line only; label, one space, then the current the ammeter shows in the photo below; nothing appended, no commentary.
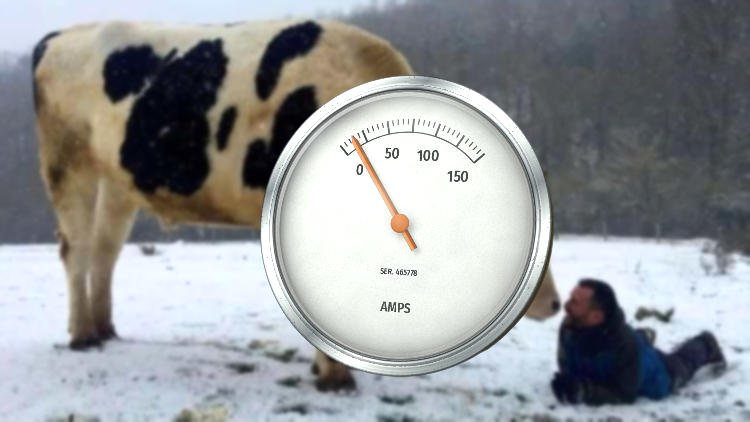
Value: 15 A
